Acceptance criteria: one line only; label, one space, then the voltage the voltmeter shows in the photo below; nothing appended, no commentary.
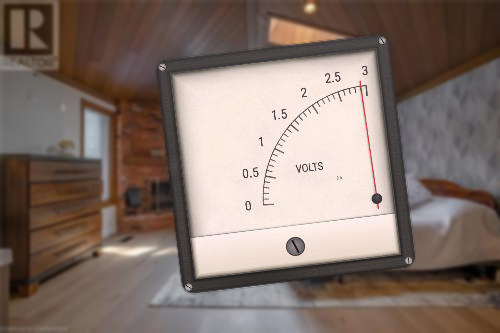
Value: 2.9 V
